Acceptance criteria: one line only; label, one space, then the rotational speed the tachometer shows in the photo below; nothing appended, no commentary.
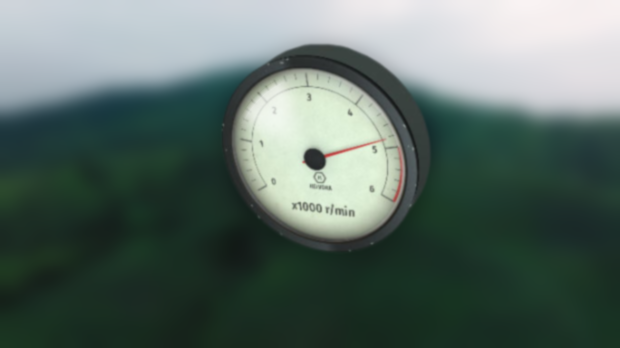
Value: 4800 rpm
